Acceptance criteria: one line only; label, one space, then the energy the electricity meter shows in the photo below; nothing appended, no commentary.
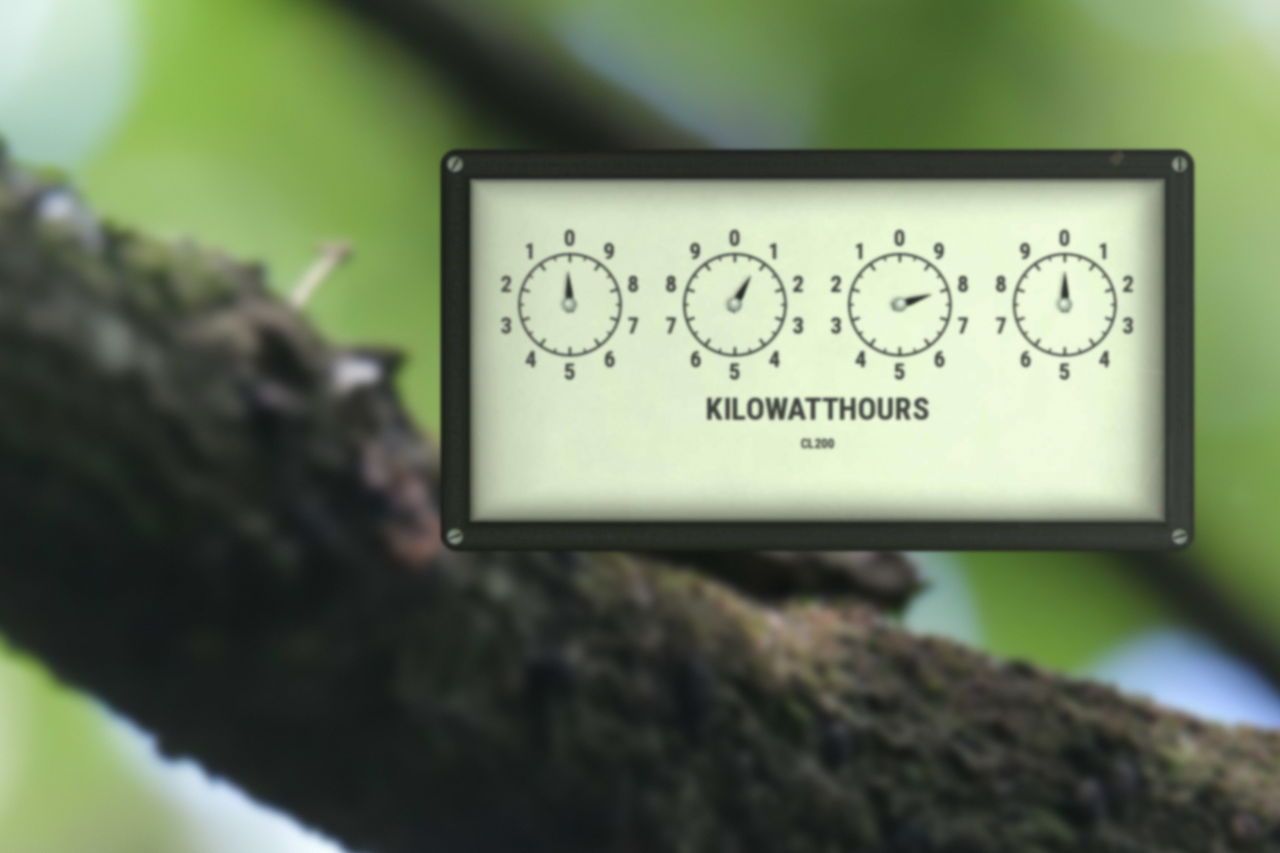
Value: 80 kWh
